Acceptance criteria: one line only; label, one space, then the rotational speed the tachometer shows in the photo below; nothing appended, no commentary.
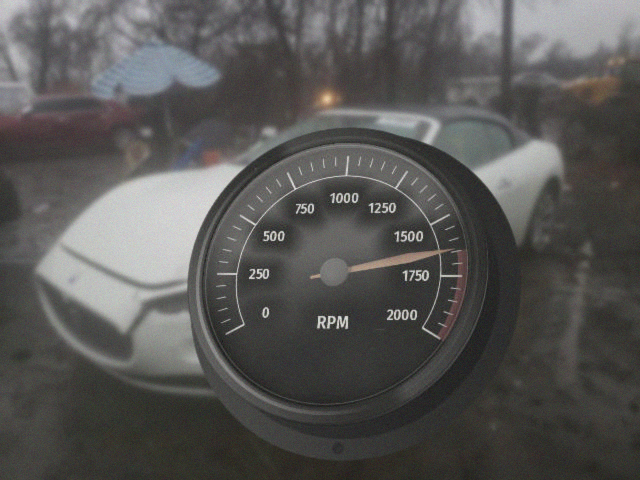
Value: 1650 rpm
